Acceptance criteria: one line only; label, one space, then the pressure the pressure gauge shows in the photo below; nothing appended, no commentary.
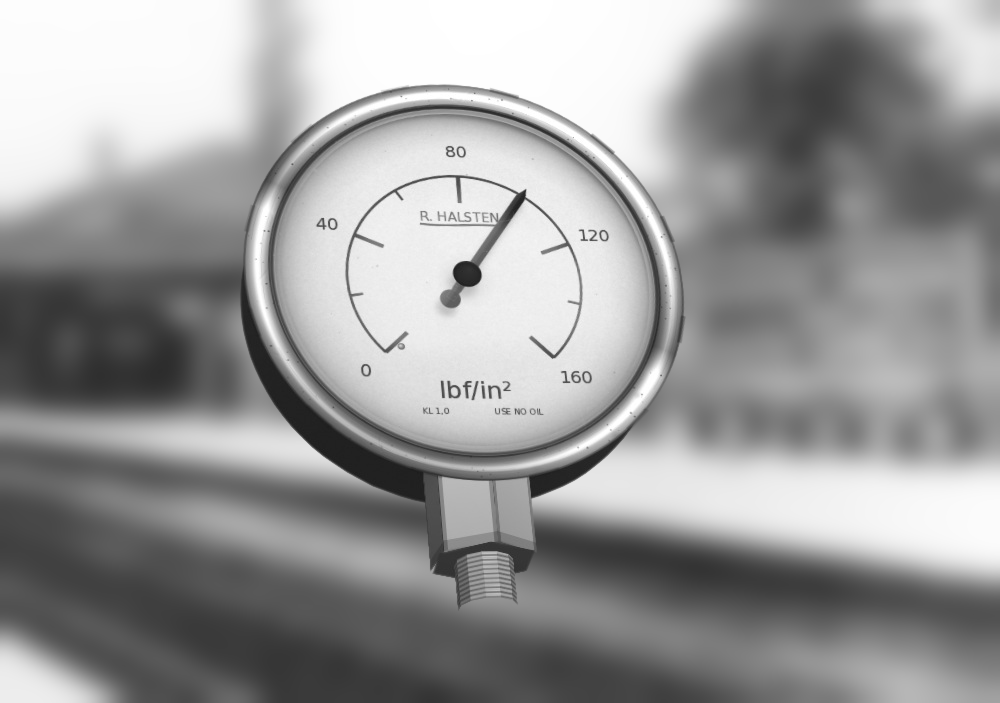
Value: 100 psi
